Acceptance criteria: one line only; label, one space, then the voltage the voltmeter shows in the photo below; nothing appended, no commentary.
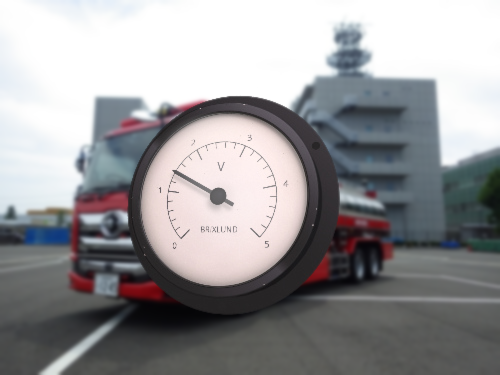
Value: 1.4 V
